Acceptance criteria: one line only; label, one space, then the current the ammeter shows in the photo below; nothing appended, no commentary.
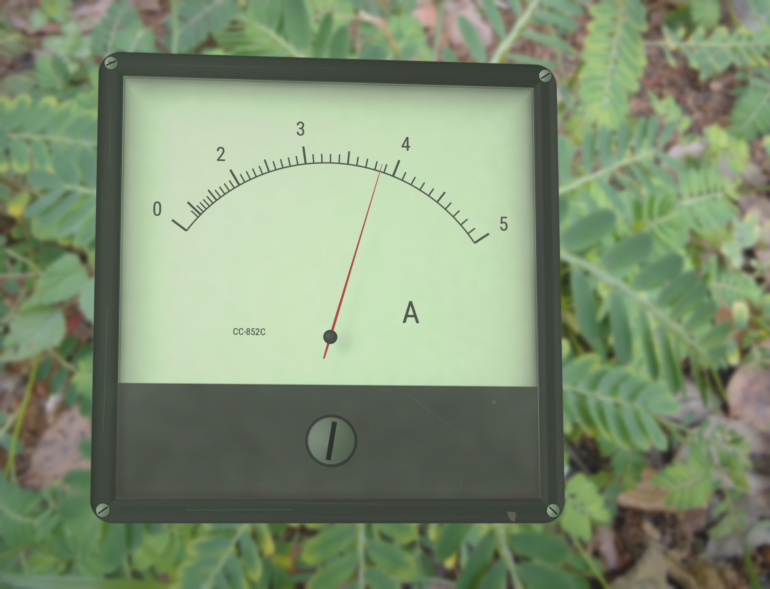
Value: 3.85 A
